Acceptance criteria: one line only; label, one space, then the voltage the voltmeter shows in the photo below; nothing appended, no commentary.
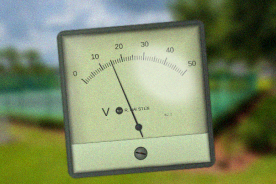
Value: 15 V
